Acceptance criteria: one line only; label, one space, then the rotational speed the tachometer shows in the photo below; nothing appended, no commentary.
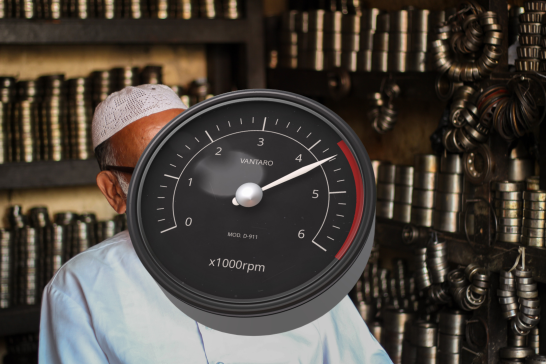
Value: 4400 rpm
